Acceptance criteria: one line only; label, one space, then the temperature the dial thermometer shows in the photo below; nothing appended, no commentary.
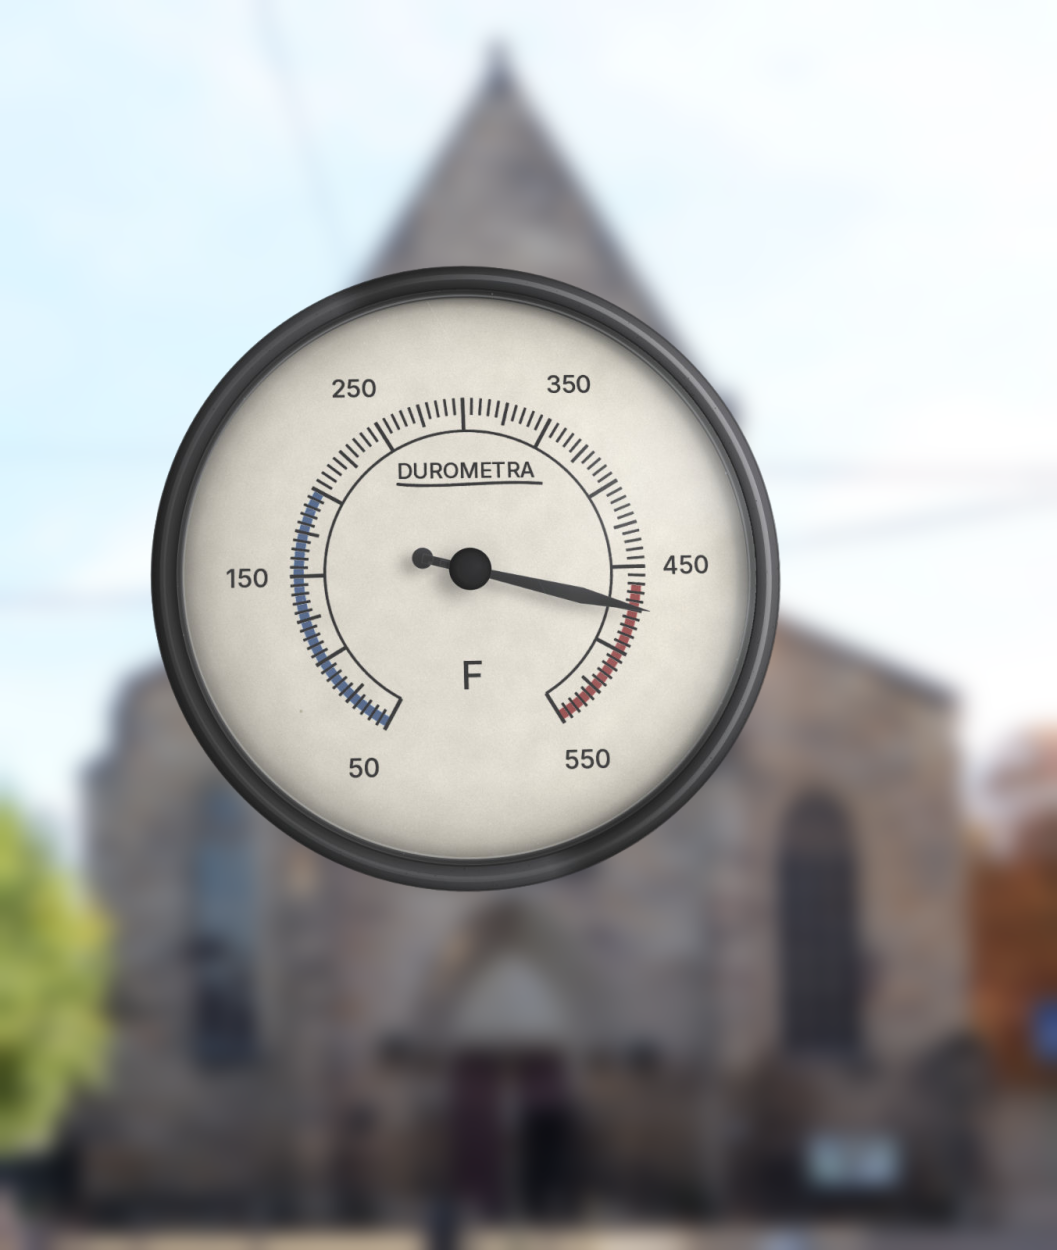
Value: 475 °F
